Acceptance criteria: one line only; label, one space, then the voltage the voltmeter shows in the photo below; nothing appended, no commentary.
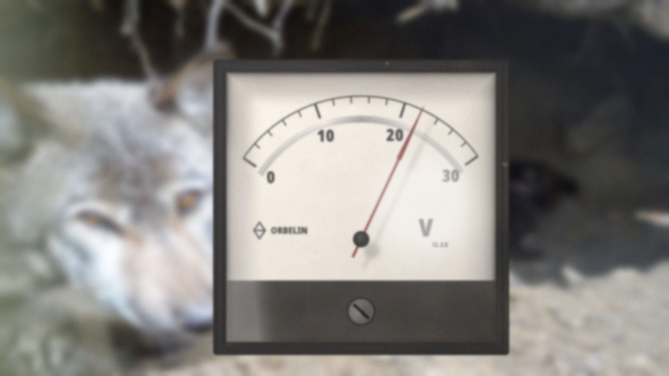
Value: 22 V
